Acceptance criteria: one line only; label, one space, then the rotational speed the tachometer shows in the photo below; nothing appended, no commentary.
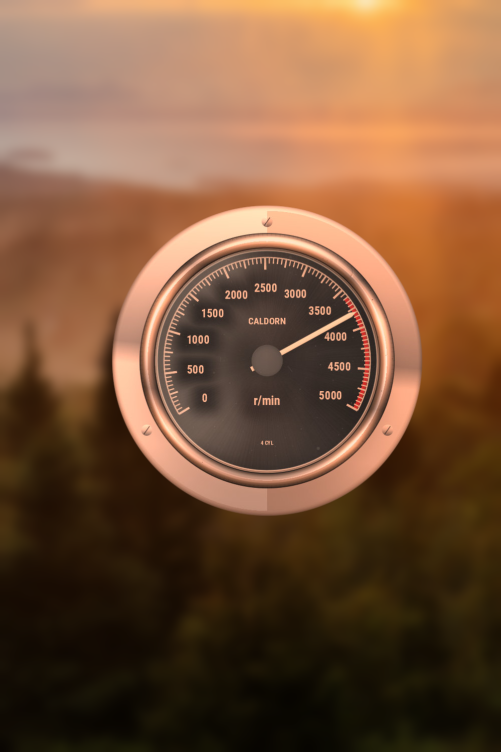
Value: 3800 rpm
